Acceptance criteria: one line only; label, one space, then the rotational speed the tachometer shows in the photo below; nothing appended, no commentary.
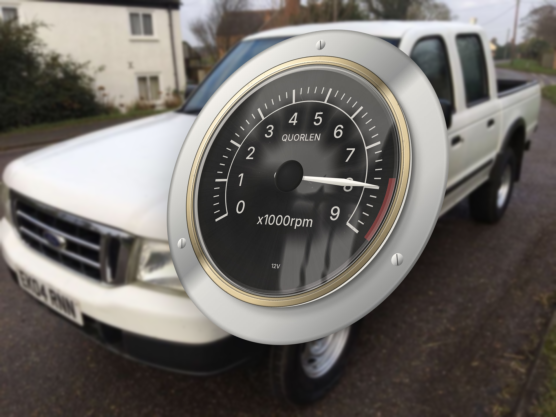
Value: 8000 rpm
